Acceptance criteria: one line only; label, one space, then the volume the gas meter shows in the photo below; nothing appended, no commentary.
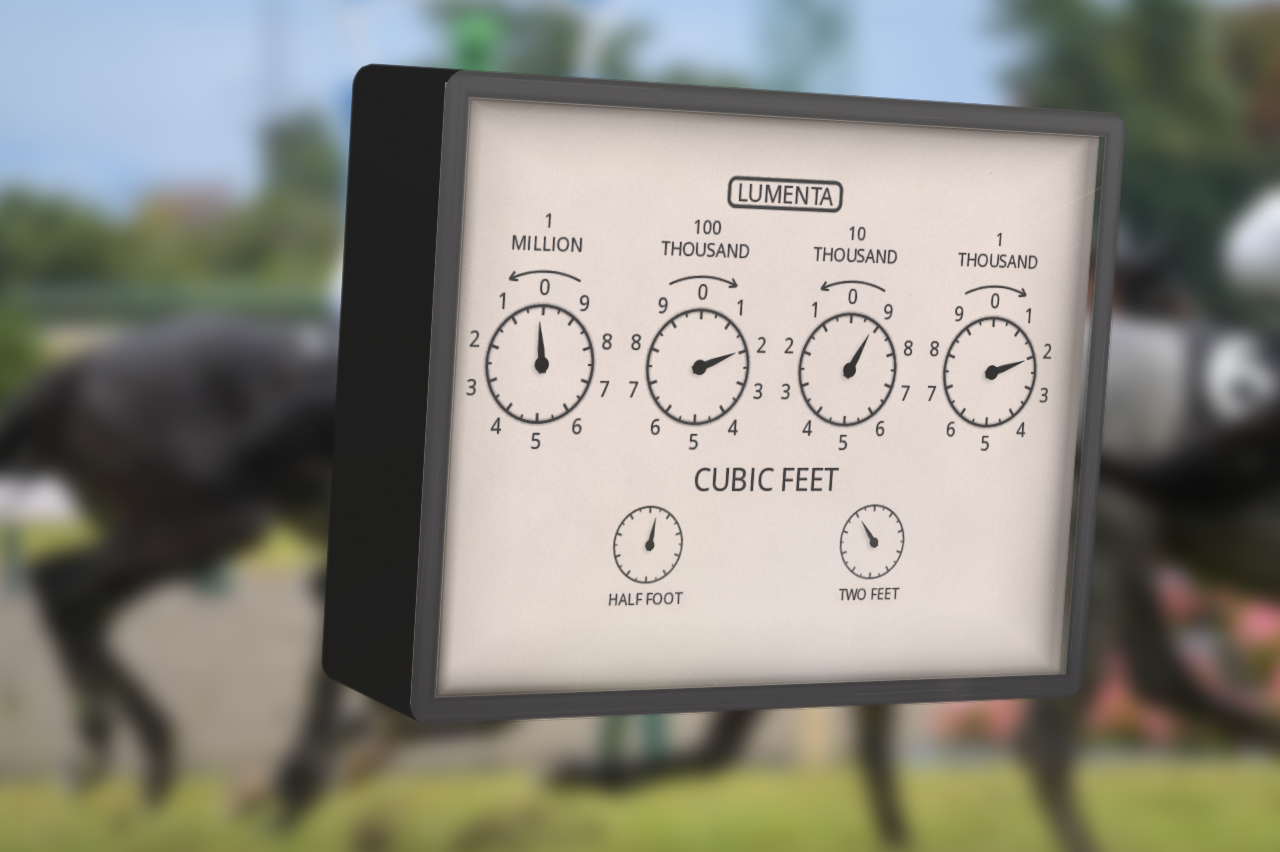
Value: 19200 ft³
